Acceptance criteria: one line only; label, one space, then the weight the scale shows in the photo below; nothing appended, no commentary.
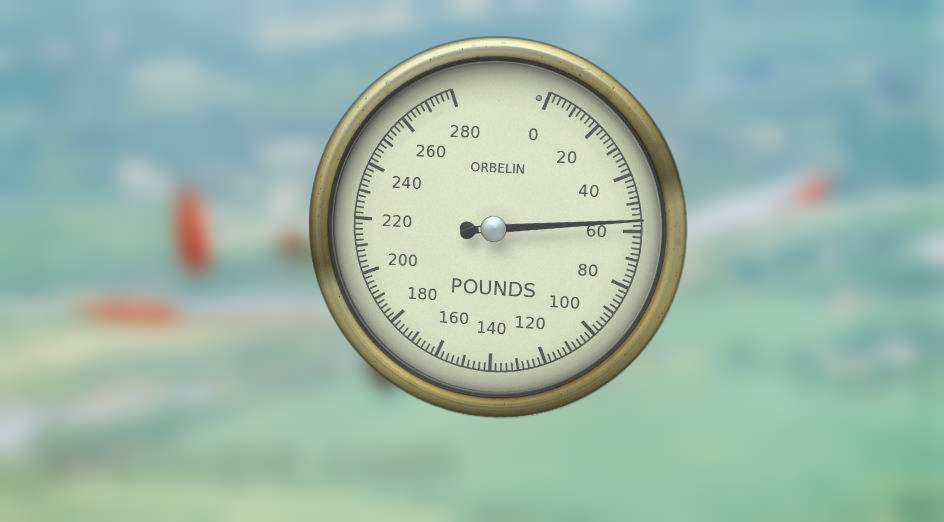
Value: 56 lb
